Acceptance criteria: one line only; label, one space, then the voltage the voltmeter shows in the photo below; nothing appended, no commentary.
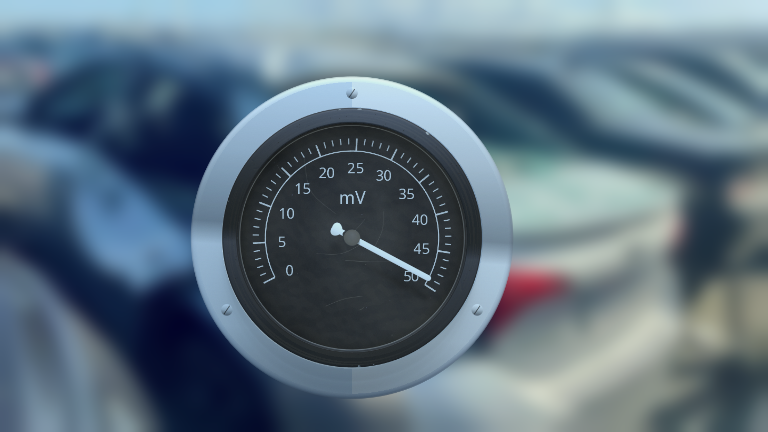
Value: 49 mV
